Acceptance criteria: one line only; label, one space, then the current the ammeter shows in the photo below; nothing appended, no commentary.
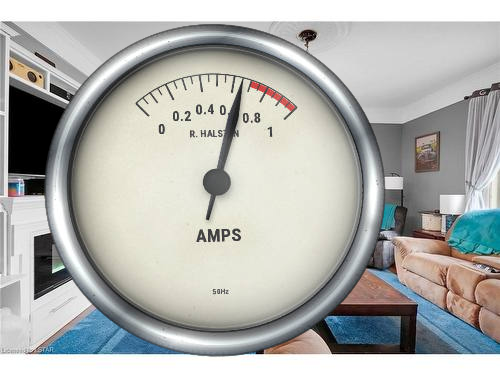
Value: 0.65 A
